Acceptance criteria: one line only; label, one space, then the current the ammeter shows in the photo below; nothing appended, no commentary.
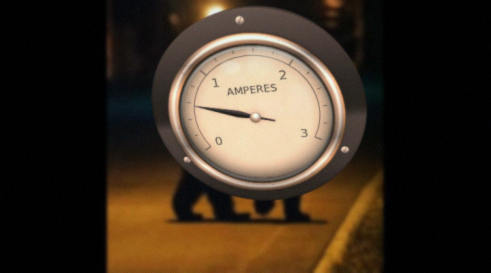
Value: 0.6 A
